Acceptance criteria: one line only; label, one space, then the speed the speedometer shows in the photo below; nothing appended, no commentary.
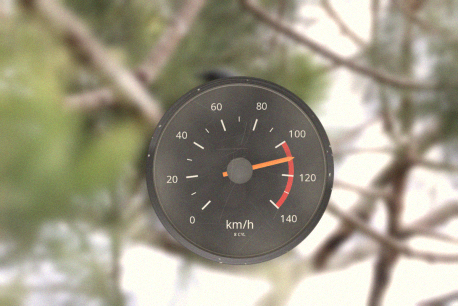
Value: 110 km/h
